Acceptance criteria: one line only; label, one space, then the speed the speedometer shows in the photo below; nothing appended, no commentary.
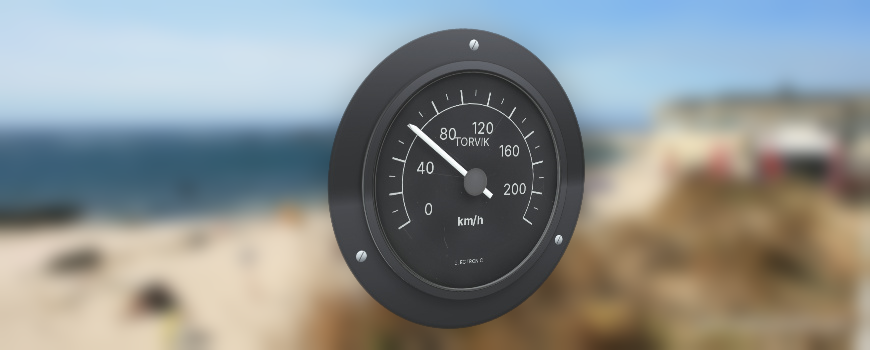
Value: 60 km/h
